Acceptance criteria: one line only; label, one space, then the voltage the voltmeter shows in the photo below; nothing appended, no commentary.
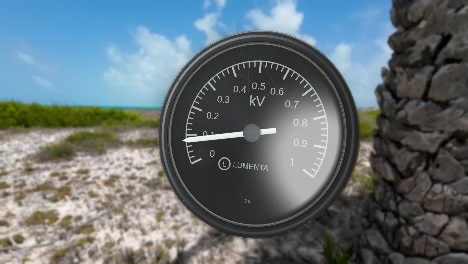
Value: 0.08 kV
